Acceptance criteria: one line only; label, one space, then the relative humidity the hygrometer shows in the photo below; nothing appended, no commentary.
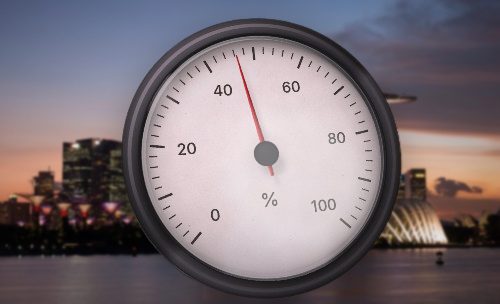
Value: 46 %
